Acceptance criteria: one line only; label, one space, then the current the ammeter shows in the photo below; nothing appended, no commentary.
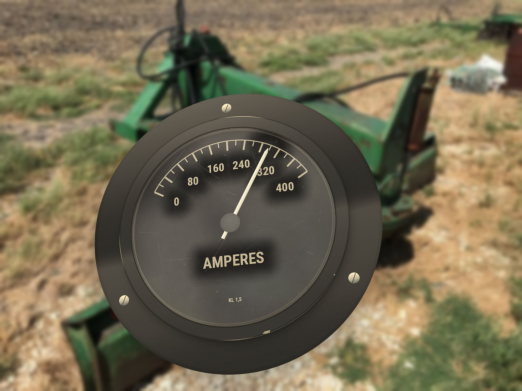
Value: 300 A
